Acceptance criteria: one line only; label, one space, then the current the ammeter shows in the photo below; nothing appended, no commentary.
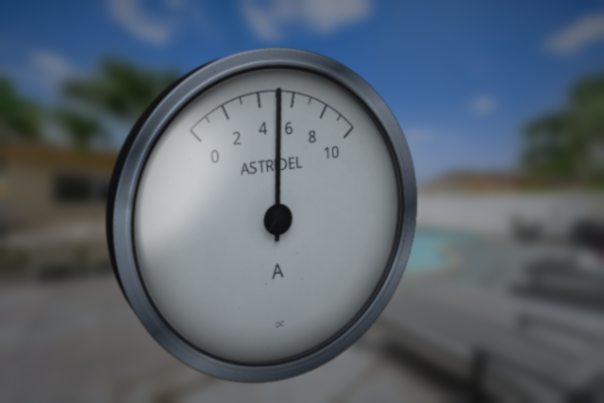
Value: 5 A
